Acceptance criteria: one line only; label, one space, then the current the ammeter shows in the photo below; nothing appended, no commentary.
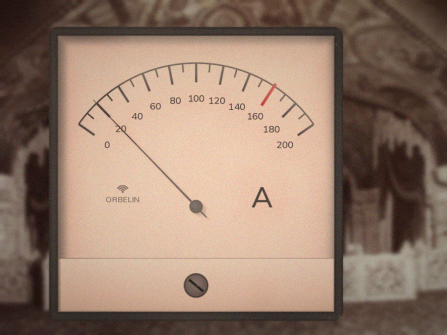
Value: 20 A
